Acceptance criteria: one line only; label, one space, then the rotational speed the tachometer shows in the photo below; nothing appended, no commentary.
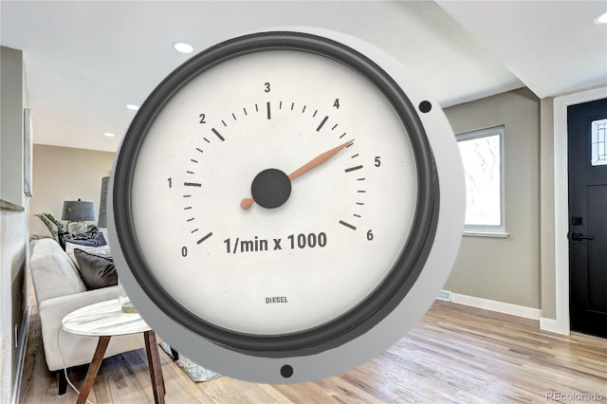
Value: 4600 rpm
